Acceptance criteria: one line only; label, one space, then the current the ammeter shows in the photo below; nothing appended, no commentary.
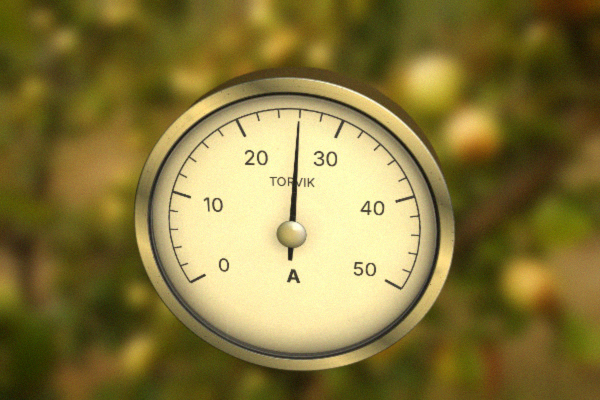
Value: 26 A
